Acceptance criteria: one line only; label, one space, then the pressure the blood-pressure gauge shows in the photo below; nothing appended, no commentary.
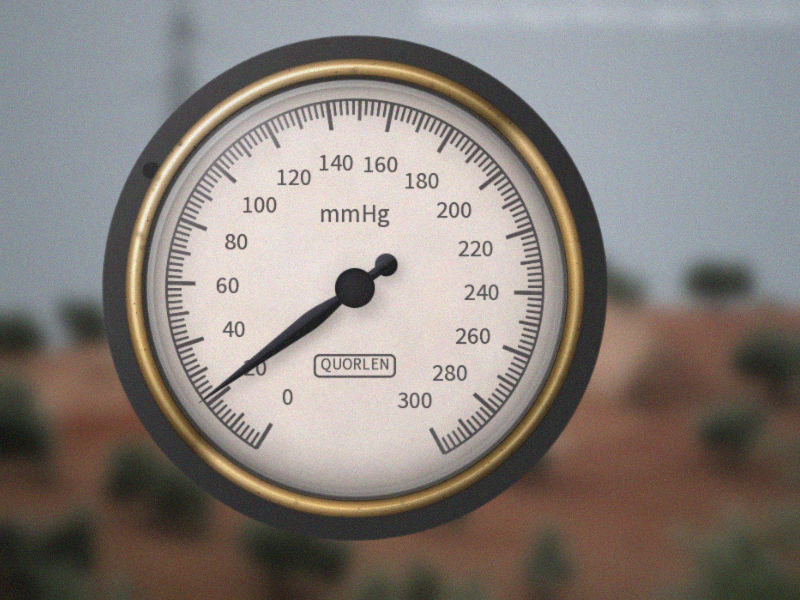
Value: 22 mmHg
